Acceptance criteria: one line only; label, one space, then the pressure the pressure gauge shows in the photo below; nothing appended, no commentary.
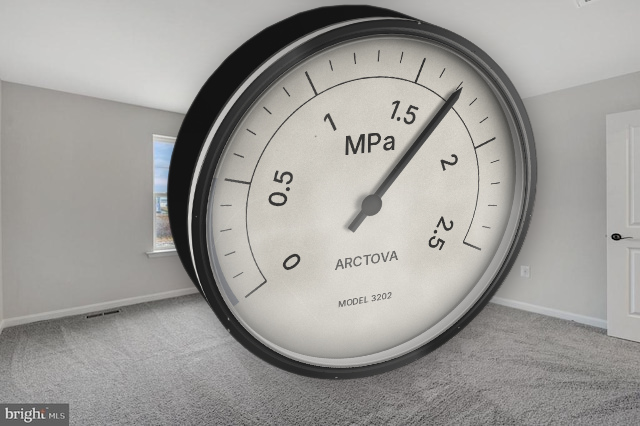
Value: 1.7 MPa
